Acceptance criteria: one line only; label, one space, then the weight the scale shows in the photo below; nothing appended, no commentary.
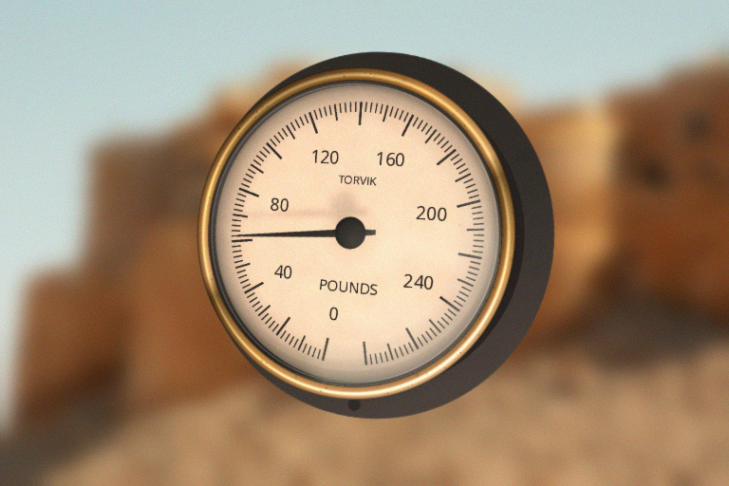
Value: 62 lb
